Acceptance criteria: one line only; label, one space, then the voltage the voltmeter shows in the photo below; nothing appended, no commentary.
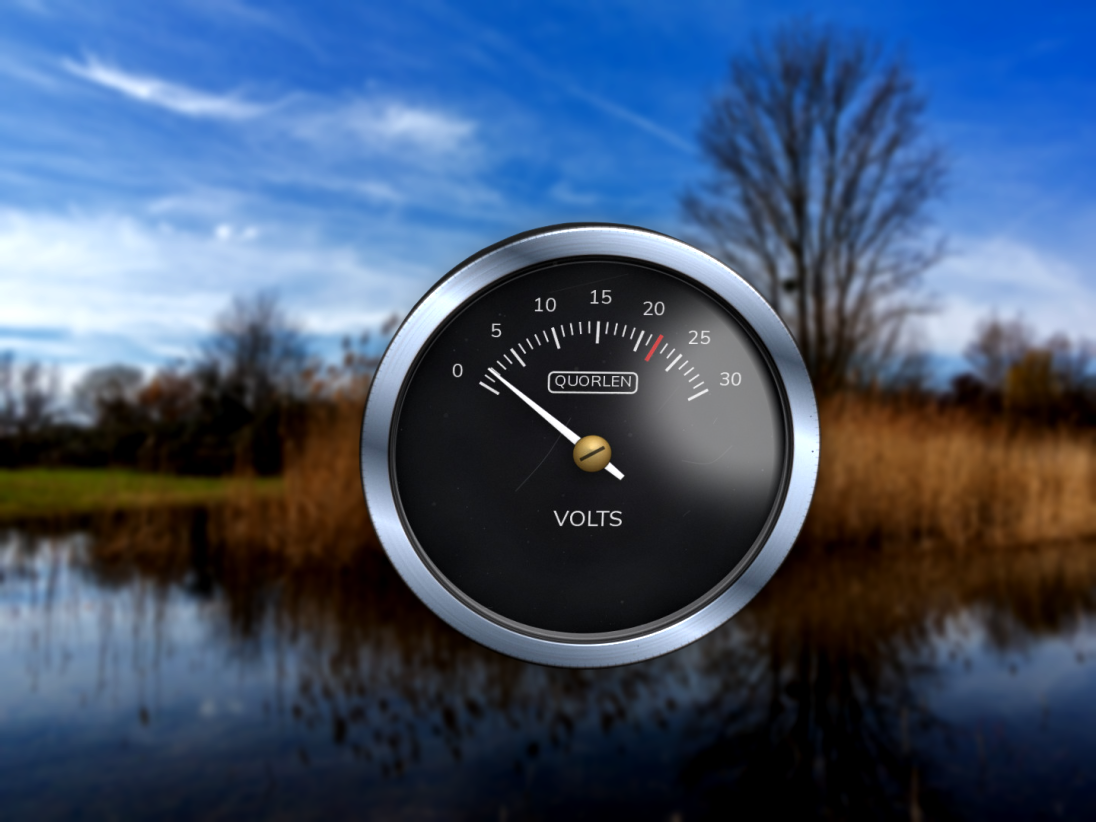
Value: 2 V
